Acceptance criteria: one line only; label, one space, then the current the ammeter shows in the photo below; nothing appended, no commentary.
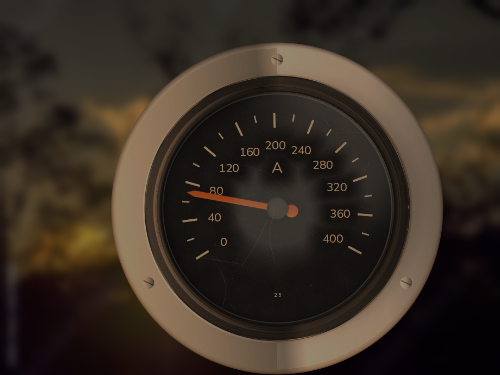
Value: 70 A
